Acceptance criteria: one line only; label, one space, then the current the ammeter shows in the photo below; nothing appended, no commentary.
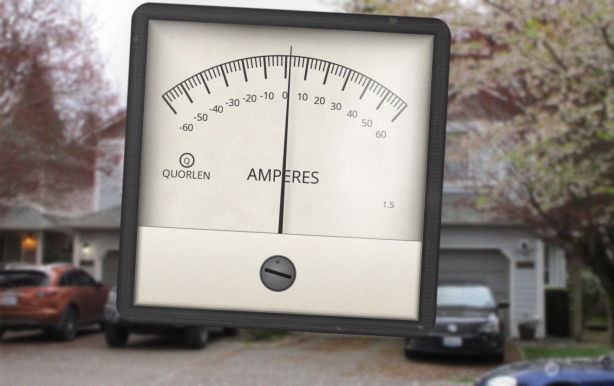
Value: 2 A
